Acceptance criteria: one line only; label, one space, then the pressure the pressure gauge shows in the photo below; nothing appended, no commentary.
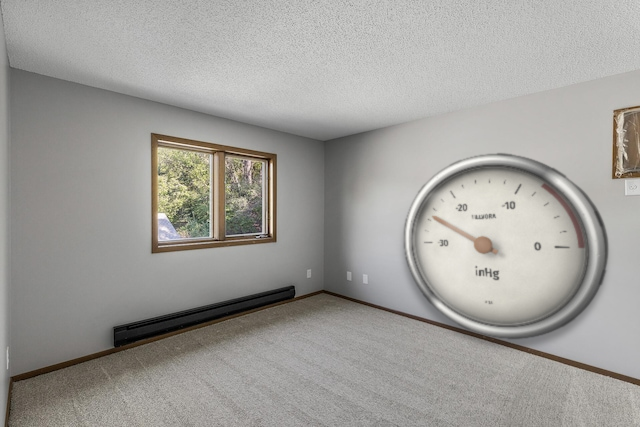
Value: -25 inHg
